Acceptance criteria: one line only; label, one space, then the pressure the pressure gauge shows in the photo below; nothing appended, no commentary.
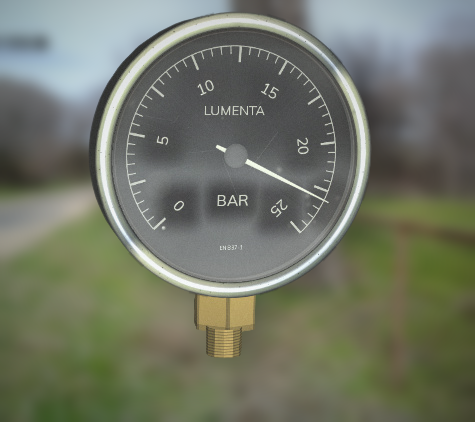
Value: 23 bar
